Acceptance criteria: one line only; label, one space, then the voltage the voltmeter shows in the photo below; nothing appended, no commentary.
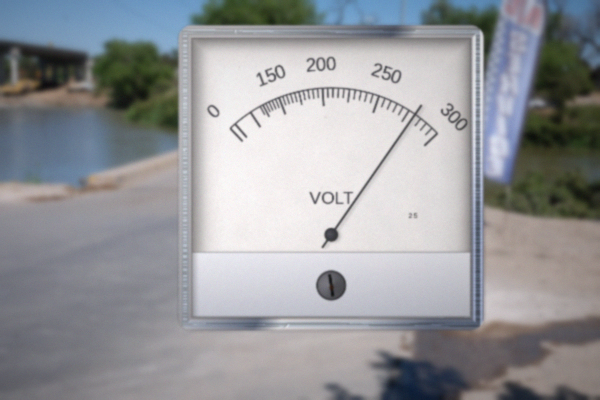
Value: 280 V
